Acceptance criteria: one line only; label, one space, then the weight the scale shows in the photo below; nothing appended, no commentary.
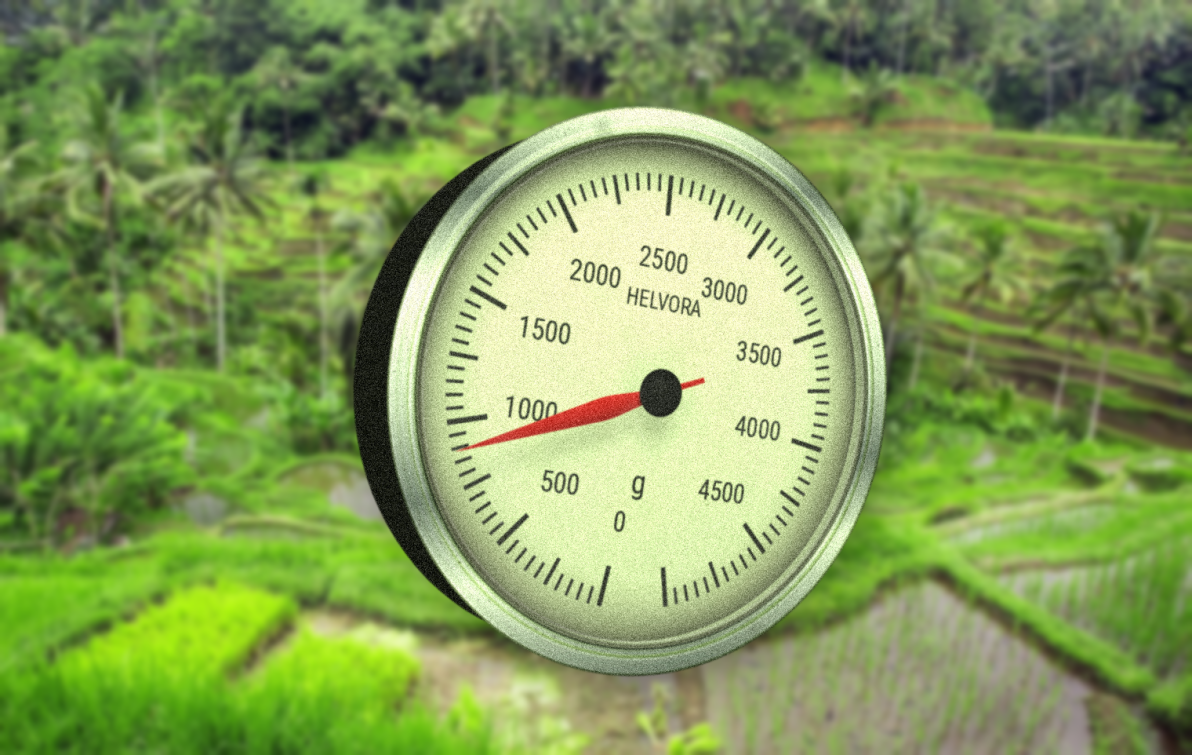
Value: 900 g
